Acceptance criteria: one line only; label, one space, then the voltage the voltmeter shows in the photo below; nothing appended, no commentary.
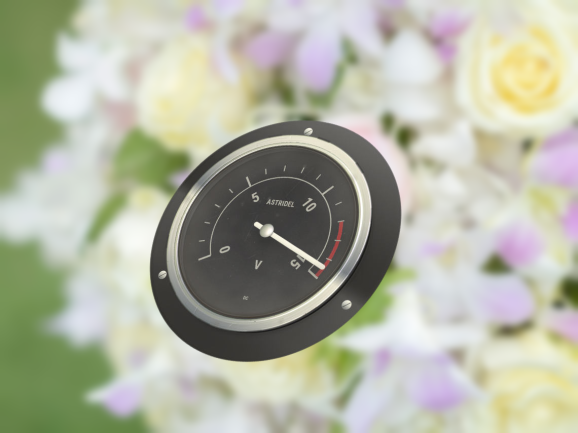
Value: 14.5 V
